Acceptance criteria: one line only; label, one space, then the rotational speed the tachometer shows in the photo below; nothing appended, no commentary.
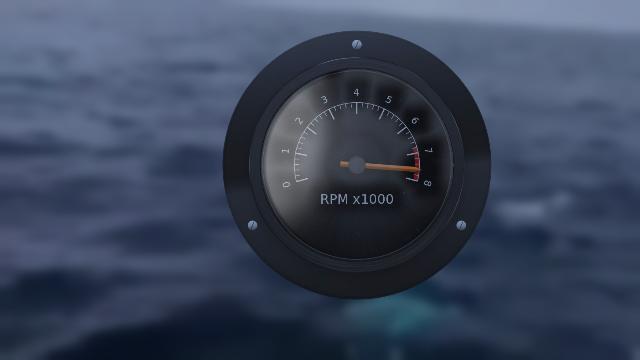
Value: 7600 rpm
